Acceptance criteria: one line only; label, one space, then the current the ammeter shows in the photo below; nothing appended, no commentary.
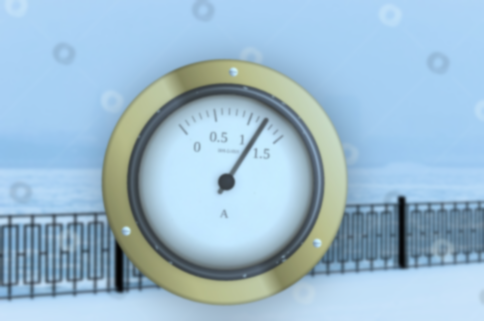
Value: 1.2 A
